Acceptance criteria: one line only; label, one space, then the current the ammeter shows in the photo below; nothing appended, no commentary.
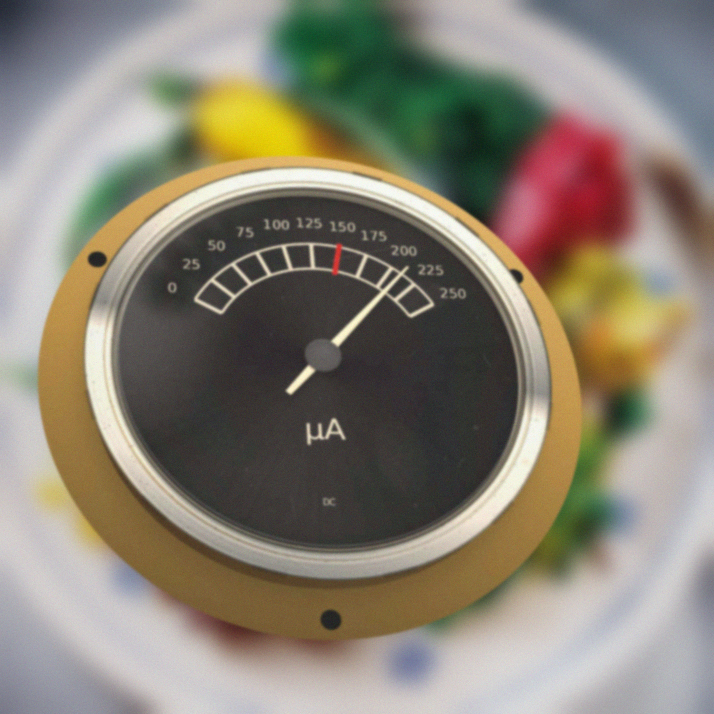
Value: 212.5 µA
